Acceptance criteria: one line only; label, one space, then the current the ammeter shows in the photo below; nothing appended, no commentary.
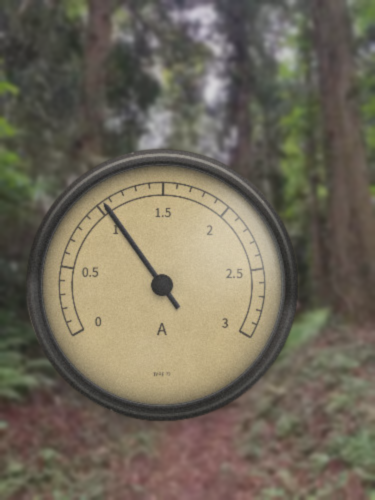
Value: 1.05 A
